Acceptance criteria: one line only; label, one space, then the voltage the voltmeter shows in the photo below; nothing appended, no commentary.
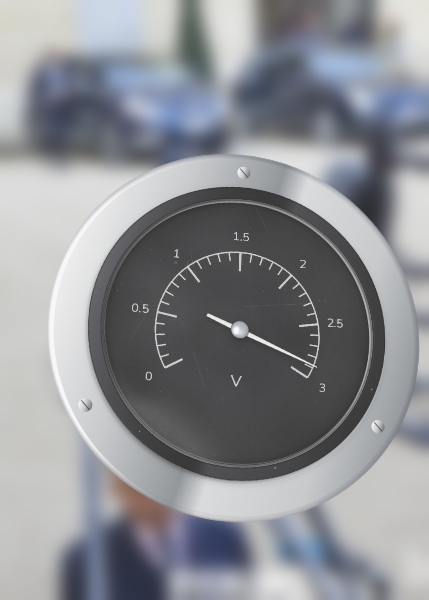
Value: 2.9 V
